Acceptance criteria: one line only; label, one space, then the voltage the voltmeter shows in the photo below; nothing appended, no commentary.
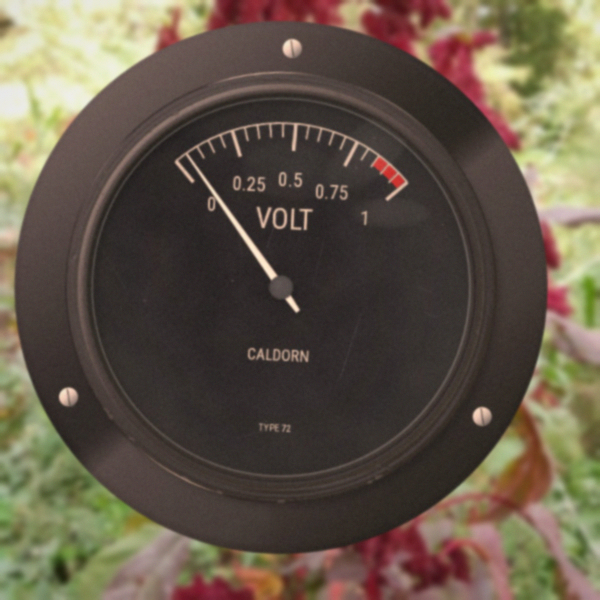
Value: 0.05 V
